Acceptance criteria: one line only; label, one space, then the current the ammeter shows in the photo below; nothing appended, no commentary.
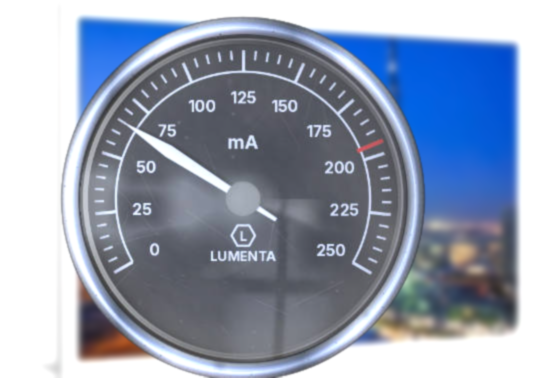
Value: 65 mA
